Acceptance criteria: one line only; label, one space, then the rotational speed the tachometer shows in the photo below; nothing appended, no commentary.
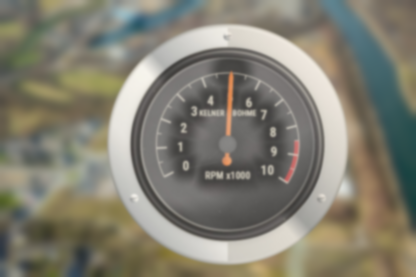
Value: 5000 rpm
